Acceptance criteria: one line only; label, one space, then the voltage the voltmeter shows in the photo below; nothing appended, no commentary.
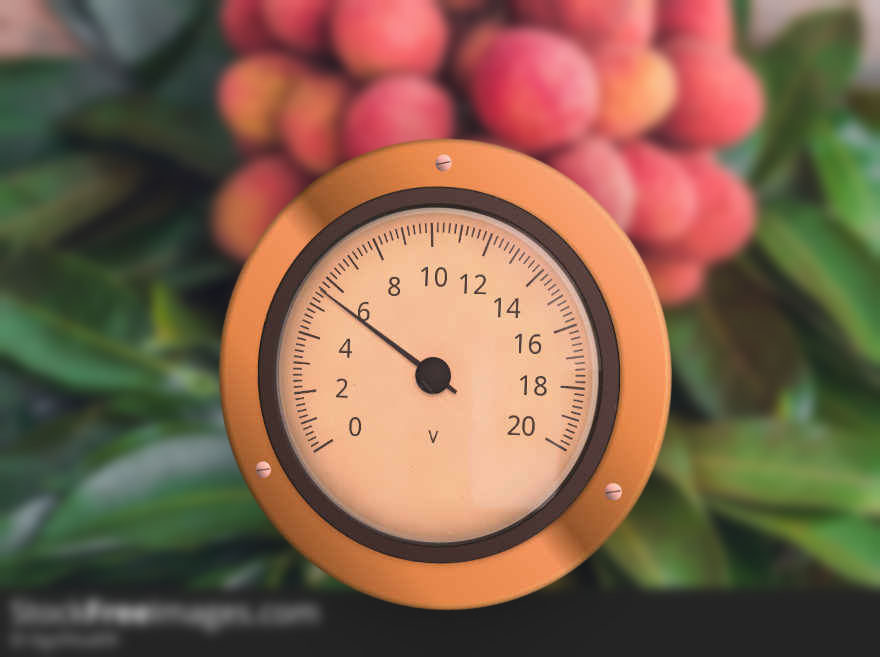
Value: 5.6 V
